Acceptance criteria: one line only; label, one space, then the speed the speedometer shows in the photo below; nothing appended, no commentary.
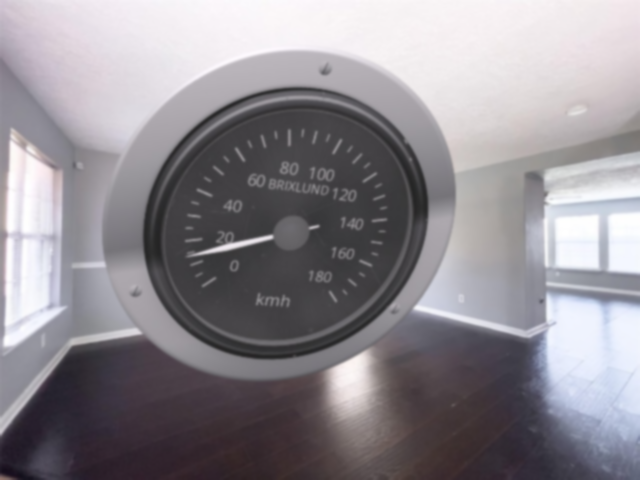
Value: 15 km/h
